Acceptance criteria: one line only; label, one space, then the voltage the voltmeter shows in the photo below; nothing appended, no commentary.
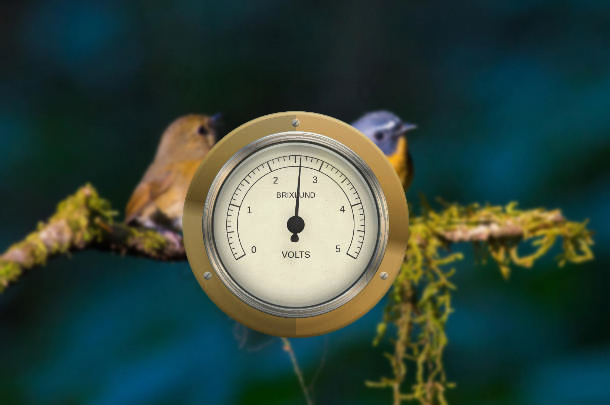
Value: 2.6 V
